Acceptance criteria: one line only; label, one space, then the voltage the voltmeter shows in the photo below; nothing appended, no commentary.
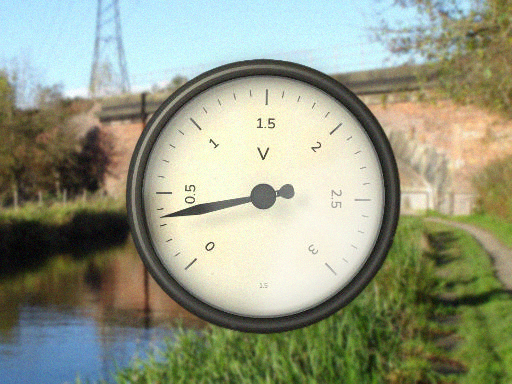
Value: 0.35 V
